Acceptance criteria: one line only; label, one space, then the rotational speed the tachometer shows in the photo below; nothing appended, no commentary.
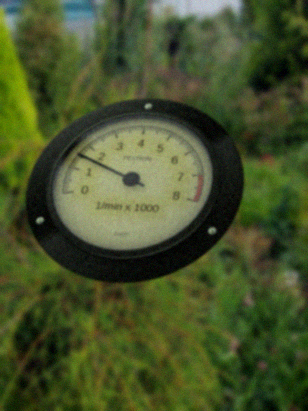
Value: 1500 rpm
